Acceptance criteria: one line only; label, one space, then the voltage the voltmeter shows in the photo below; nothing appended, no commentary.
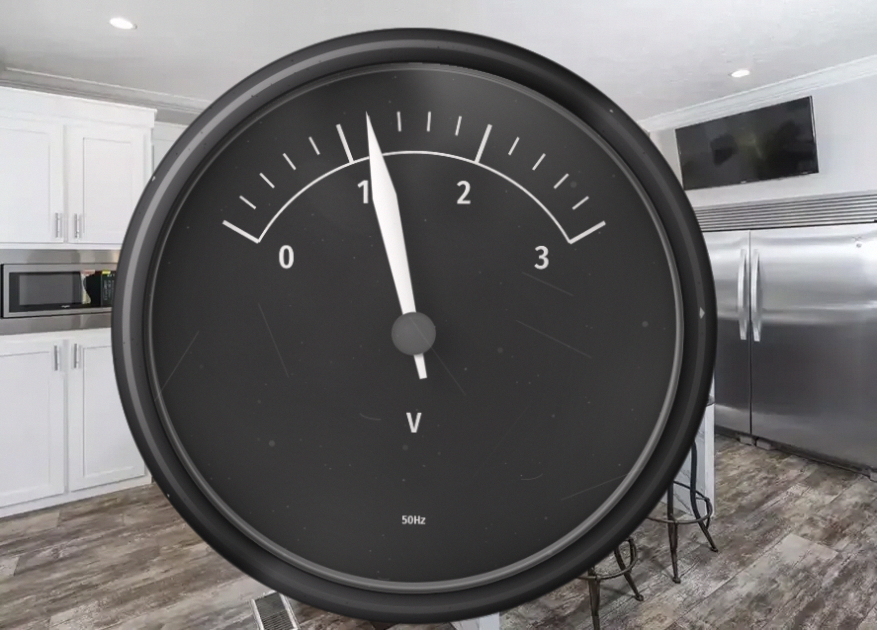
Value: 1.2 V
